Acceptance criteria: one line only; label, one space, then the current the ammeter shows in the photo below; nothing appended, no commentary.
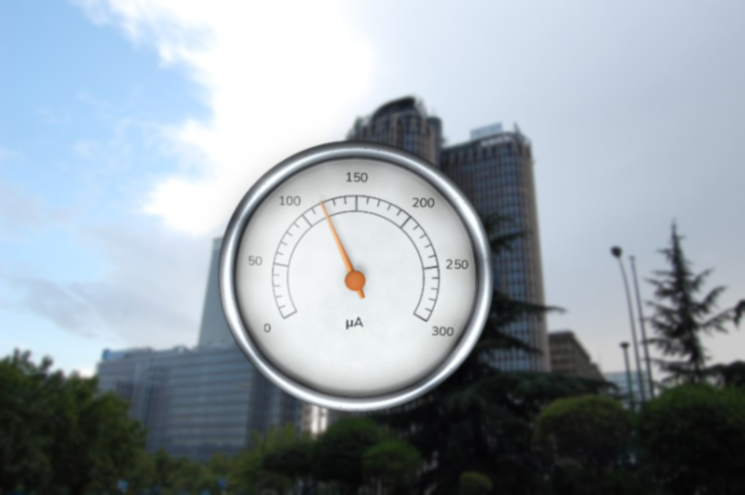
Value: 120 µA
